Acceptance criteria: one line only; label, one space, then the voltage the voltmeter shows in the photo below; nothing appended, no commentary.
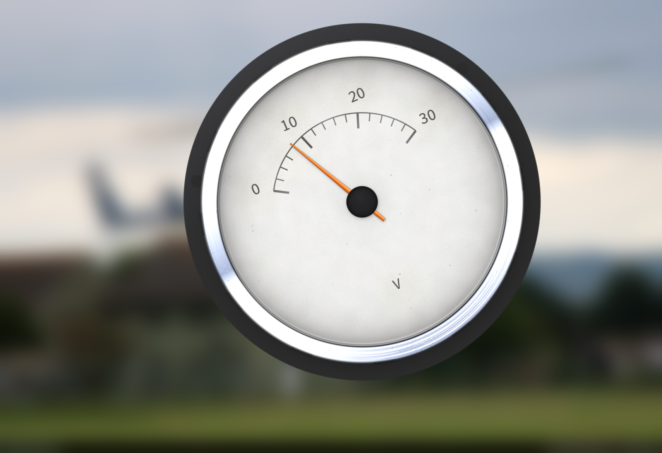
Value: 8 V
